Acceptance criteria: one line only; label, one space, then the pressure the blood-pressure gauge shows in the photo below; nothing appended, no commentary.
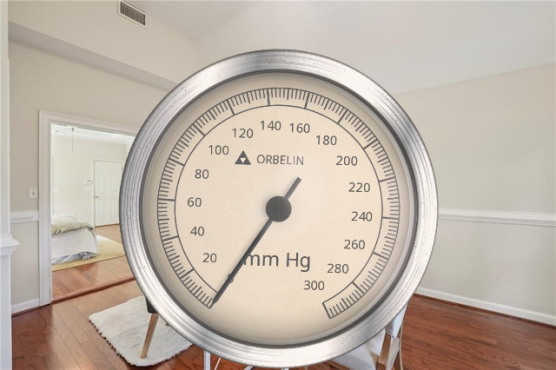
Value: 0 mmHg
